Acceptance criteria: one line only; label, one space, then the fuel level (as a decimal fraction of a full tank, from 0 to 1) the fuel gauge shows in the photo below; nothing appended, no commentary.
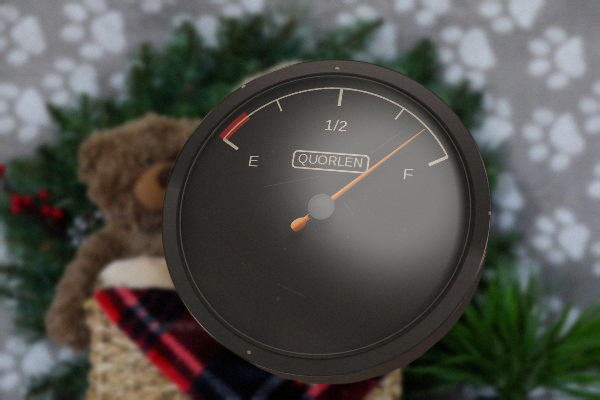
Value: 0.875
